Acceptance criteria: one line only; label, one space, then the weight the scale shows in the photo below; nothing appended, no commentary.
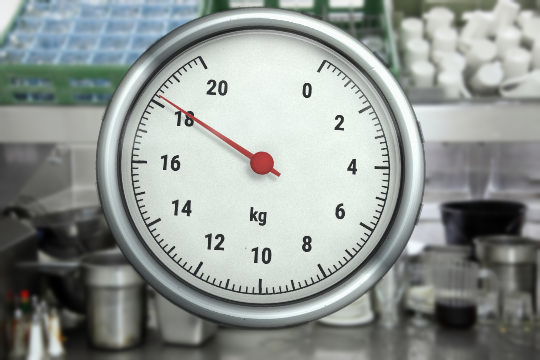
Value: 18.2 kg
